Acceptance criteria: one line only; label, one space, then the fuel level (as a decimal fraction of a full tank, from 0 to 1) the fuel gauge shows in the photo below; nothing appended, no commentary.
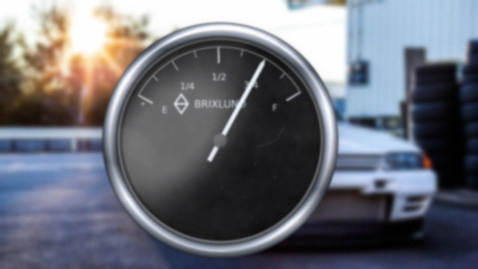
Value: 0.75
